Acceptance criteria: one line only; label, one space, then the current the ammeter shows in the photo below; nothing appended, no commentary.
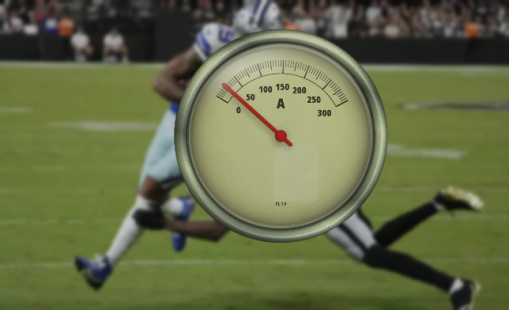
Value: 25 A
